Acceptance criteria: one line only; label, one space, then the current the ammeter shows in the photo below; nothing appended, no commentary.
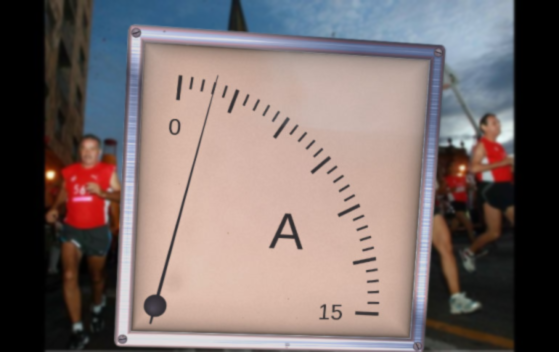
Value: 1.5 A
